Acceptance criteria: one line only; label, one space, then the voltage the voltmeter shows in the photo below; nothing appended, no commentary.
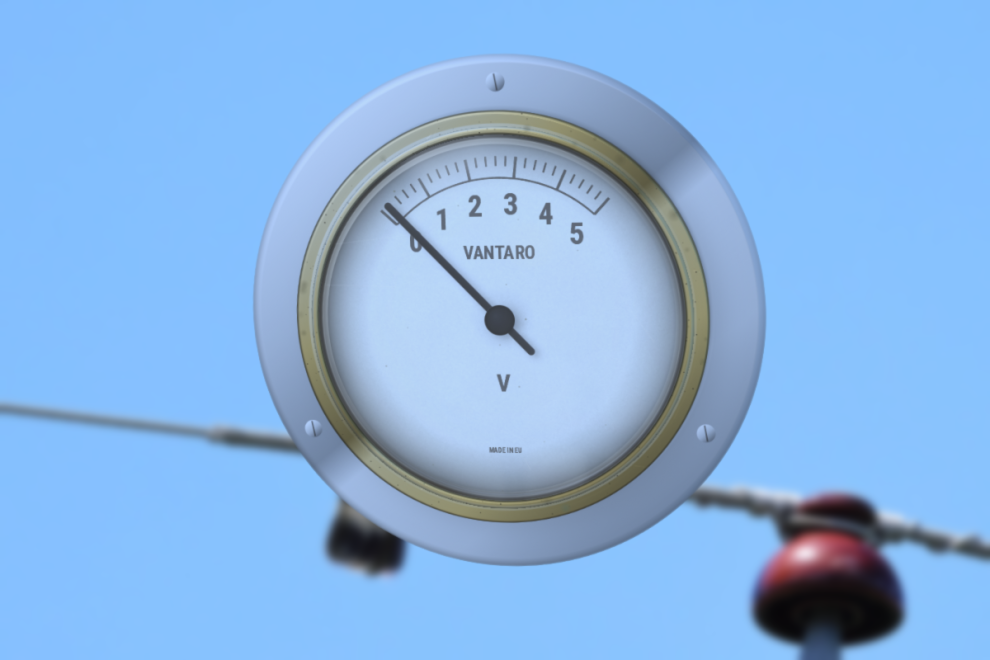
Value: 0.2 V
